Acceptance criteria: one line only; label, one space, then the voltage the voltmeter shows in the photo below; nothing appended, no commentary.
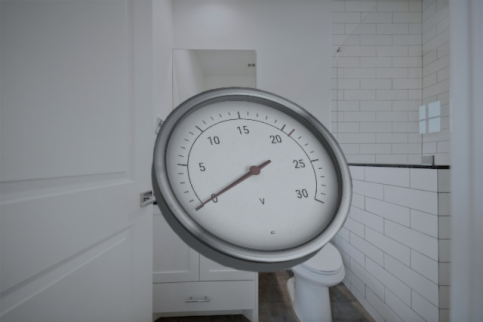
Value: 0 V
